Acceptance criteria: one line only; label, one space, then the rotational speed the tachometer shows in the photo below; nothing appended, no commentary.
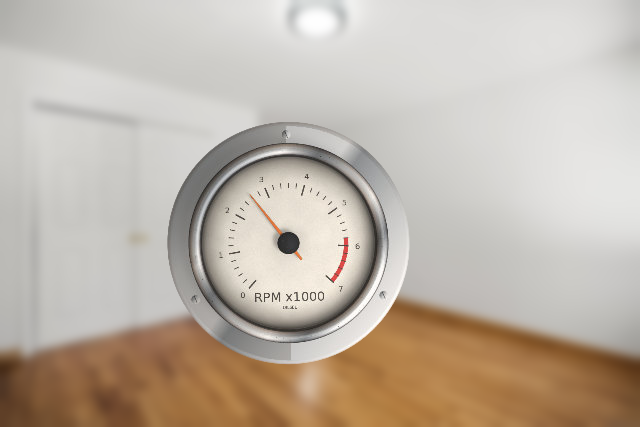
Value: 2600 rpm
